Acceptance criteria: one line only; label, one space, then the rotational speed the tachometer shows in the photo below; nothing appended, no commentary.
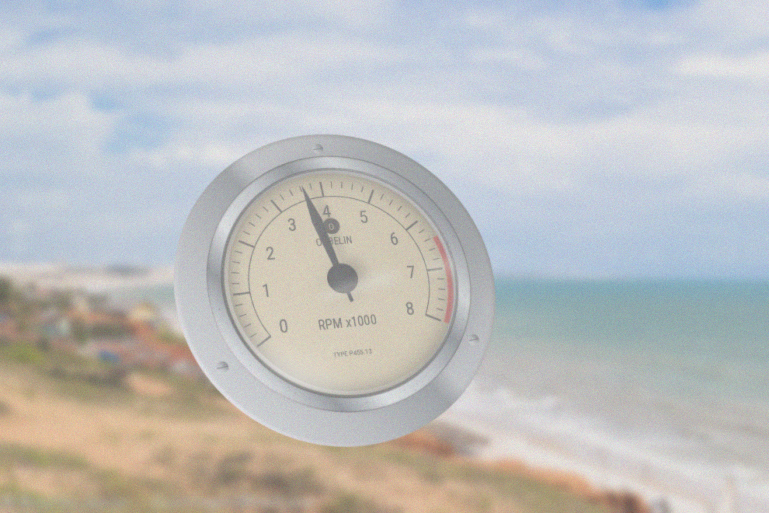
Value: 3600 rpm
